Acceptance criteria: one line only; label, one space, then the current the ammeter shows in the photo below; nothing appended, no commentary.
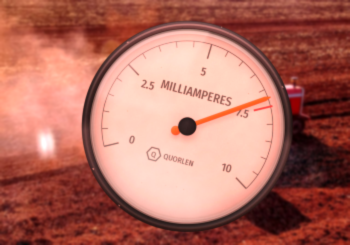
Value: 7.25 mA
